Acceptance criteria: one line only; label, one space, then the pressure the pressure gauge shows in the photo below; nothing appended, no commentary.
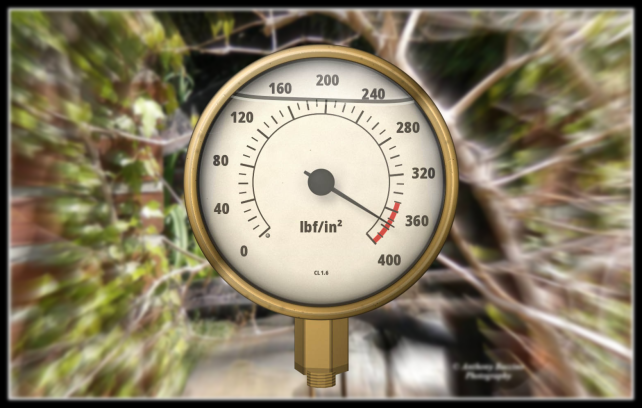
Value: 375 psi
